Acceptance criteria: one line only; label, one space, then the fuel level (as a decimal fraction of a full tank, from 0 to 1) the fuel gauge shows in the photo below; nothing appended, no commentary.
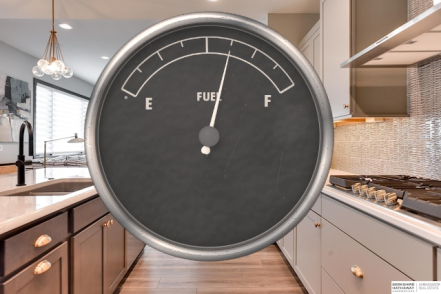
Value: 0.625
